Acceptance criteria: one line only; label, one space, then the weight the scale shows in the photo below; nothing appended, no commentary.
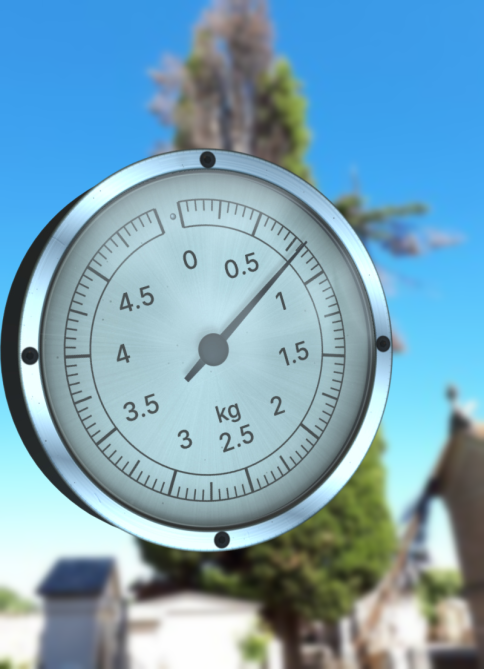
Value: 0.8 kg
